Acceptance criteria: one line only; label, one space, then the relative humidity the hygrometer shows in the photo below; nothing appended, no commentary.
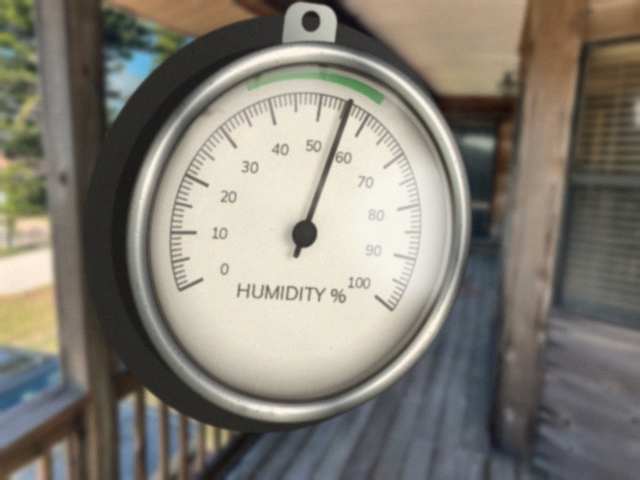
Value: 55 %
